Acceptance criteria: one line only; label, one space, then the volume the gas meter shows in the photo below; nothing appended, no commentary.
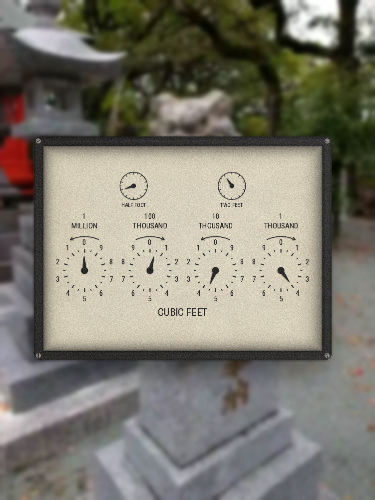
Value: 4400 ft³
